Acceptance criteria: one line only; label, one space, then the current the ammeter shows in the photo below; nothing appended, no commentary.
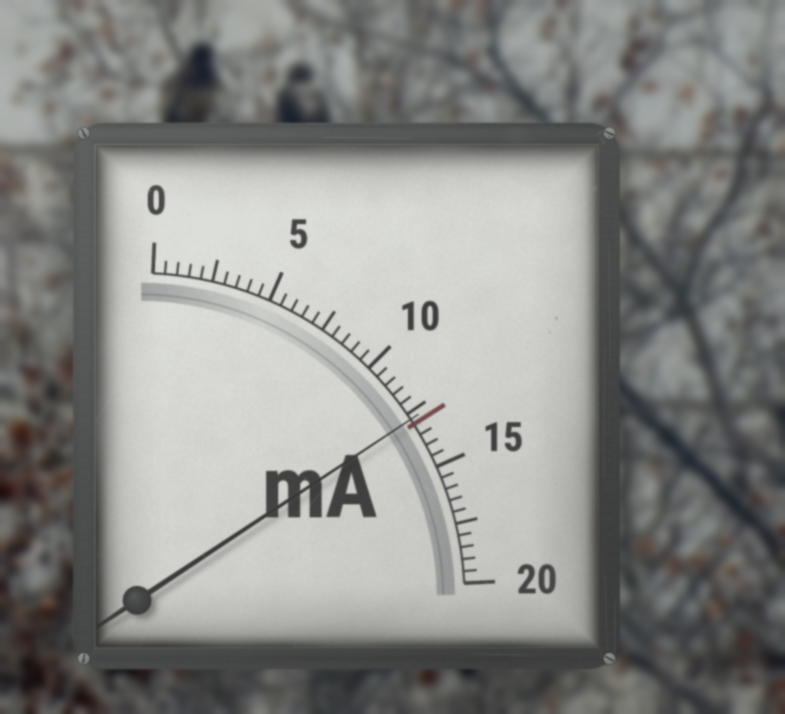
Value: 12.75 mA
